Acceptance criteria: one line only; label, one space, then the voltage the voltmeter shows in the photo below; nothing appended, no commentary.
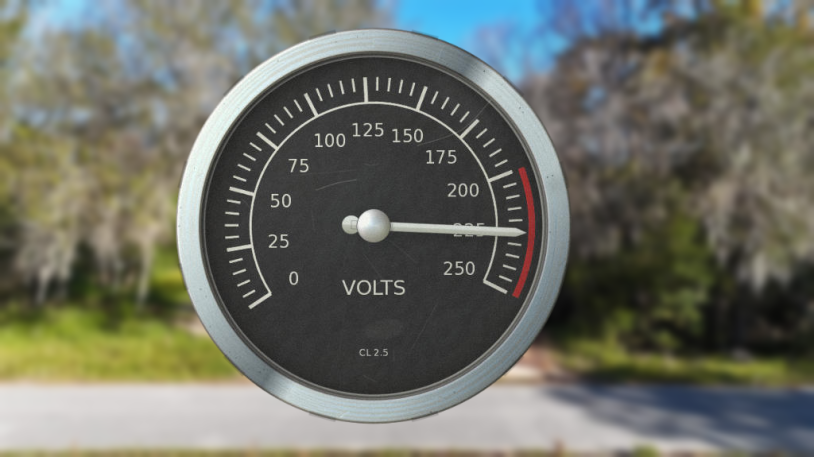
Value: 225 V
